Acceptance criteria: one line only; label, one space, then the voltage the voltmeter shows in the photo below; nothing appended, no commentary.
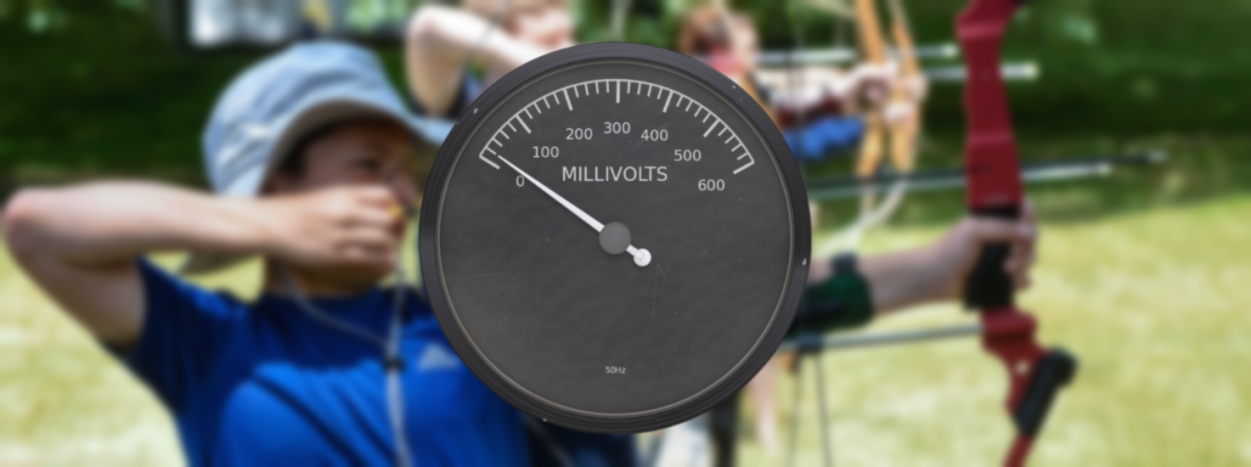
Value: 20 mV
